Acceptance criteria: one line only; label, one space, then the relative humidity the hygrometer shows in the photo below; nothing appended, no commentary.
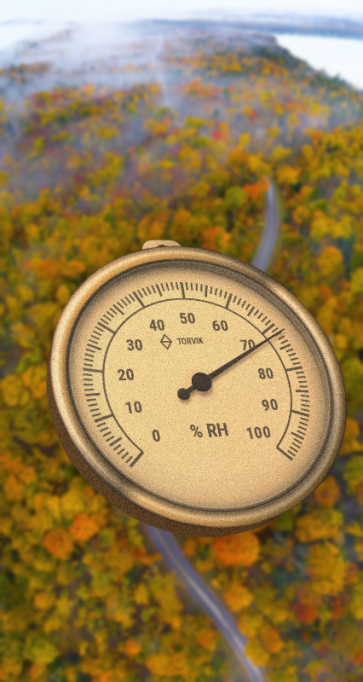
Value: 72 %
